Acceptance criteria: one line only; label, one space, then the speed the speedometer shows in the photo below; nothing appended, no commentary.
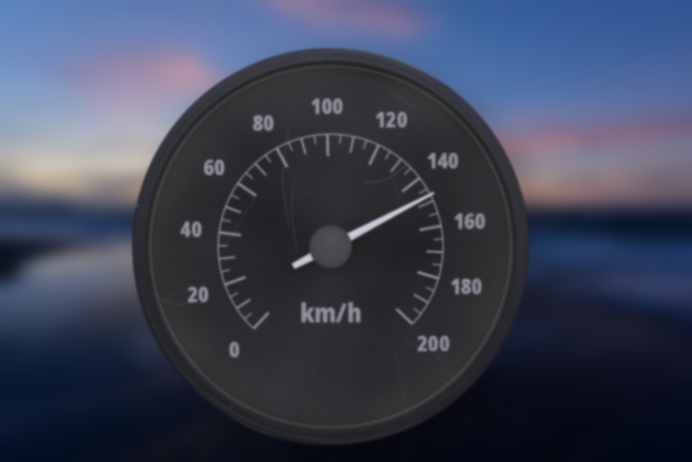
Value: 147.5 km/h
